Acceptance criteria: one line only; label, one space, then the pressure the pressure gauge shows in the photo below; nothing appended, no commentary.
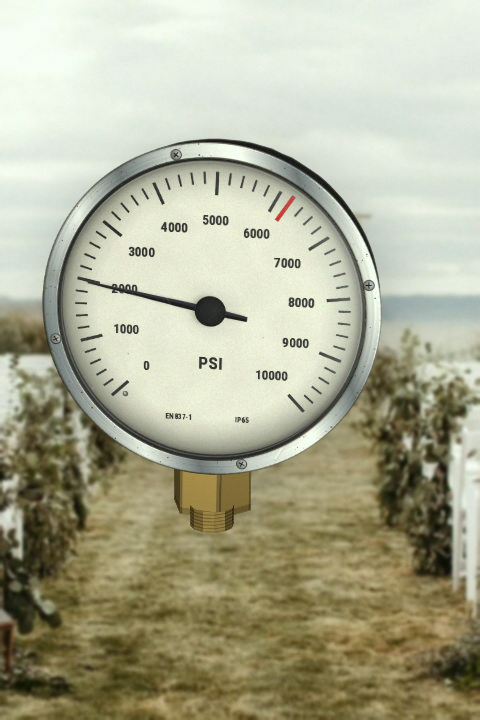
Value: 2000 psi
